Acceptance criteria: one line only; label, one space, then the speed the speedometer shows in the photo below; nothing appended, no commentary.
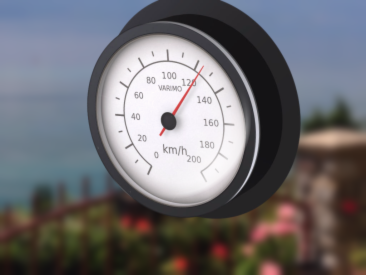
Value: 125 km/h
